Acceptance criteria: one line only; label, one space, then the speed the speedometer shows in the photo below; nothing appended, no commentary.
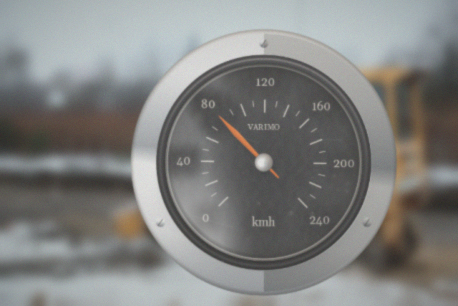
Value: 80 km/h
